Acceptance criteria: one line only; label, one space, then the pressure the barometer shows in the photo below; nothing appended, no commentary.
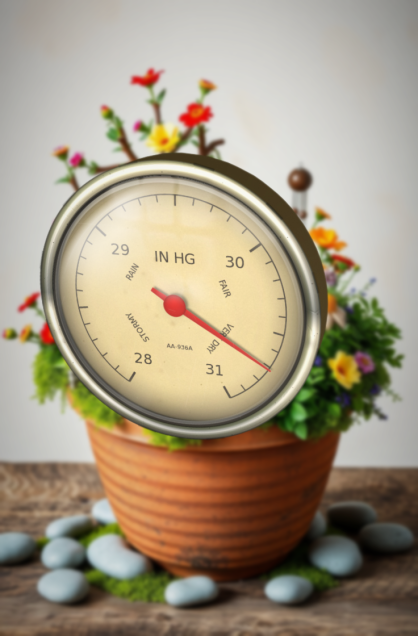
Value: 30.7 inHg
